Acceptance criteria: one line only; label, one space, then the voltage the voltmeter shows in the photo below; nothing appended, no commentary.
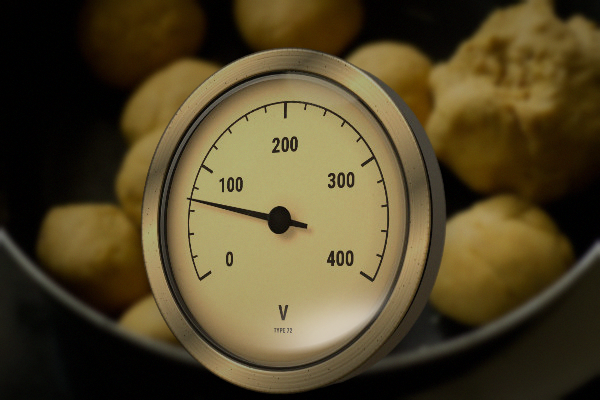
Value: 70 V
